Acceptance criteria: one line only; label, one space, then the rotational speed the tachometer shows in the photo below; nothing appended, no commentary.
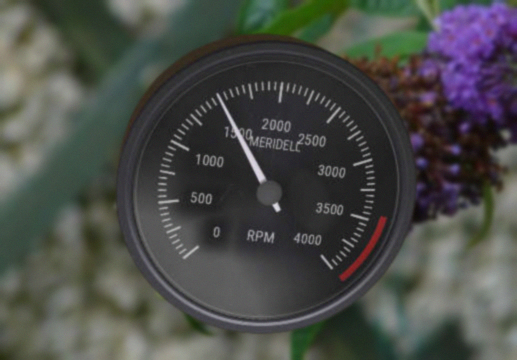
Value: 1500 rpm
